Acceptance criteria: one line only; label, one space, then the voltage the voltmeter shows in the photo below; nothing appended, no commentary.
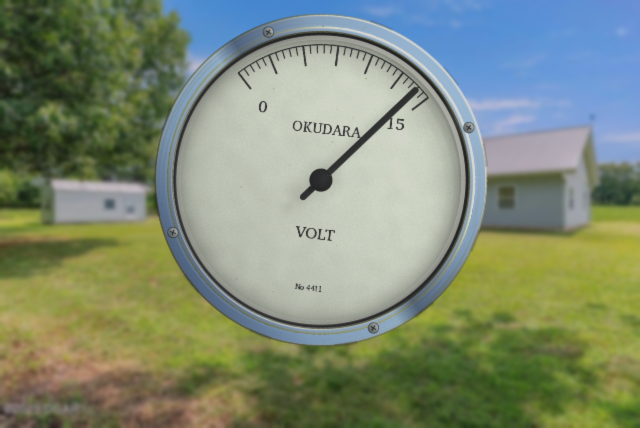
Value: 14 V
